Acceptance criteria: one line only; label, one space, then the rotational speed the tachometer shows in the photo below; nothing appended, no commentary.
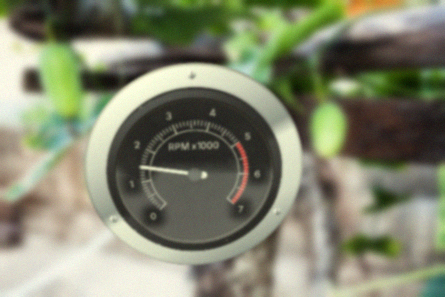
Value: 1500 rpm
